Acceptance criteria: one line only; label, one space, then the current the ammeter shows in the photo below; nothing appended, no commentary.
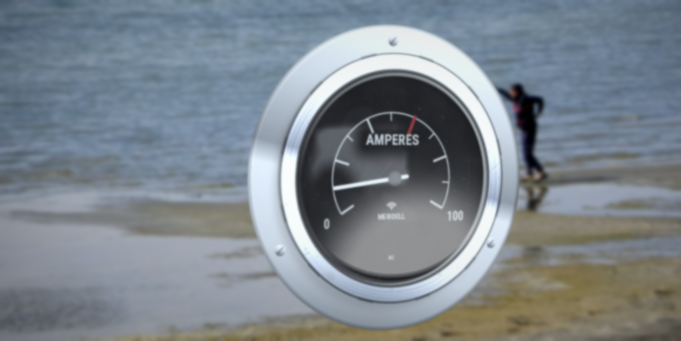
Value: 10 A
